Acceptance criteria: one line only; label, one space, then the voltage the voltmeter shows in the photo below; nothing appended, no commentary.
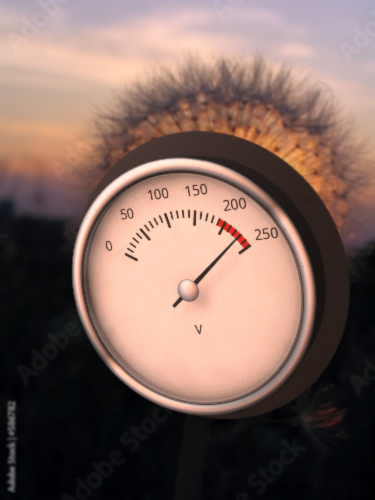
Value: 230 V
